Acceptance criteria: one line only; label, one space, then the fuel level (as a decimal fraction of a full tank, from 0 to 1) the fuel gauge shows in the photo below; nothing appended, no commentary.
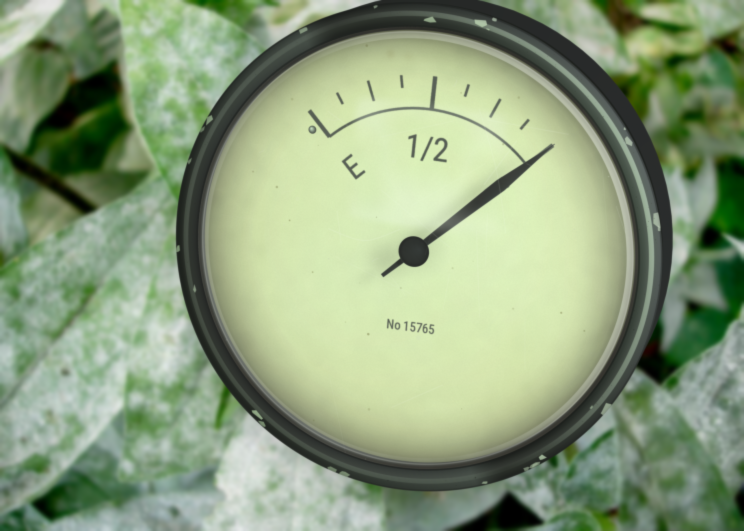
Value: 1
